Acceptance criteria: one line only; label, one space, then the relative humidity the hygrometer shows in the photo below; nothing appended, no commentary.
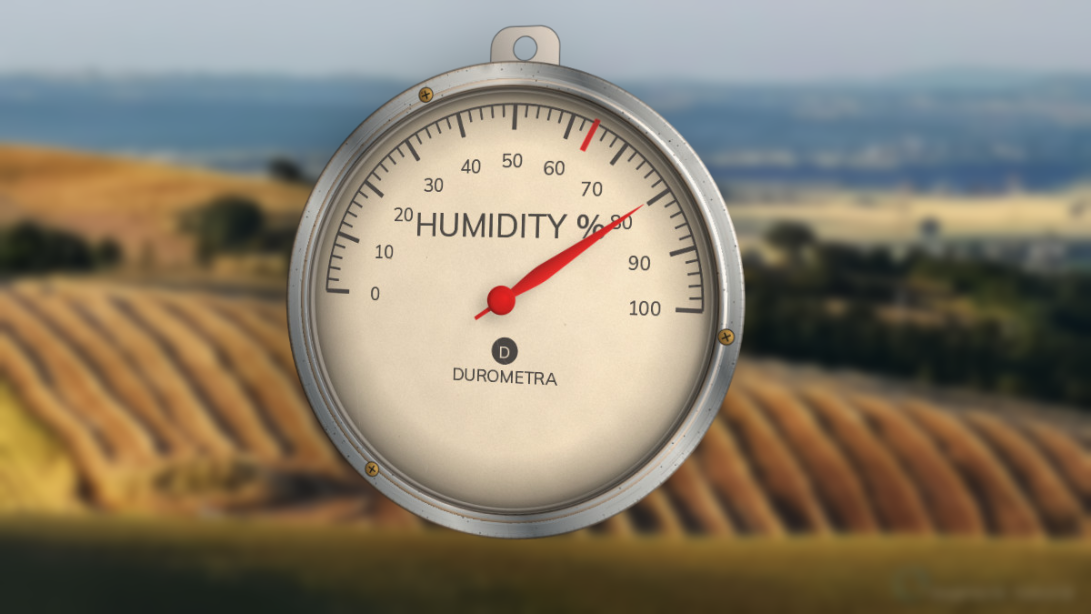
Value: 80 %
